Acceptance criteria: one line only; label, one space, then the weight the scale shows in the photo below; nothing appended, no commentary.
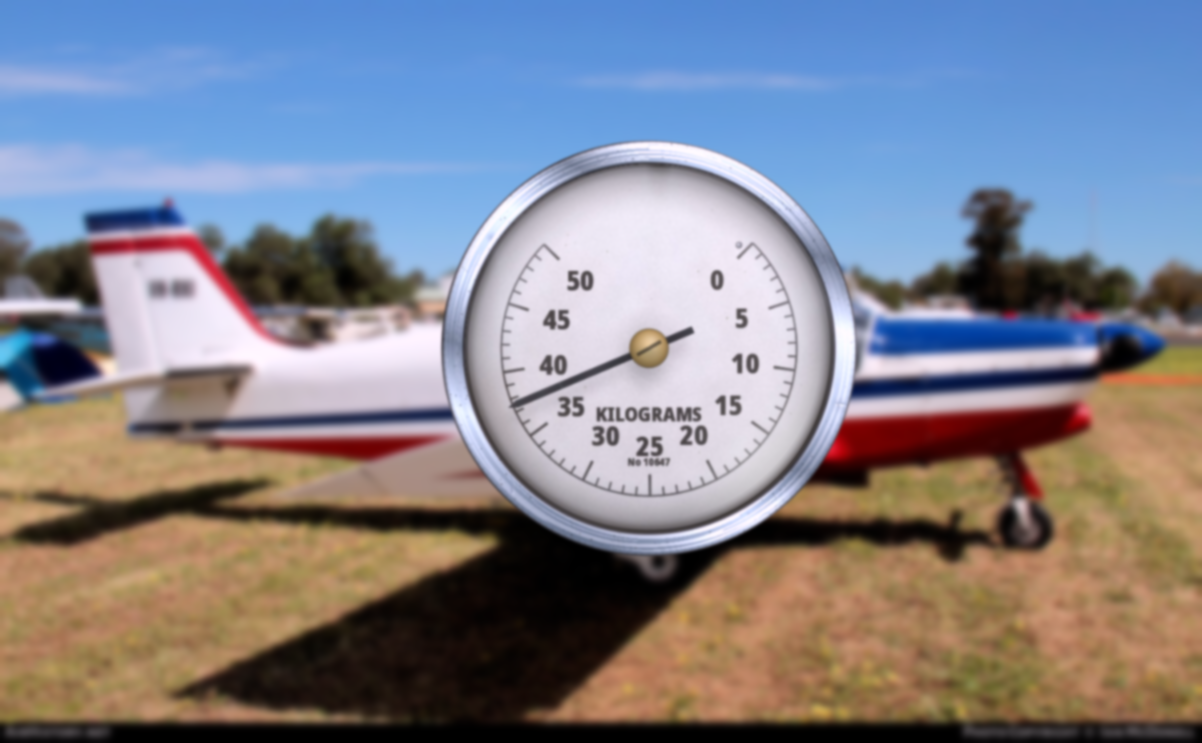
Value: 37.5 kg
